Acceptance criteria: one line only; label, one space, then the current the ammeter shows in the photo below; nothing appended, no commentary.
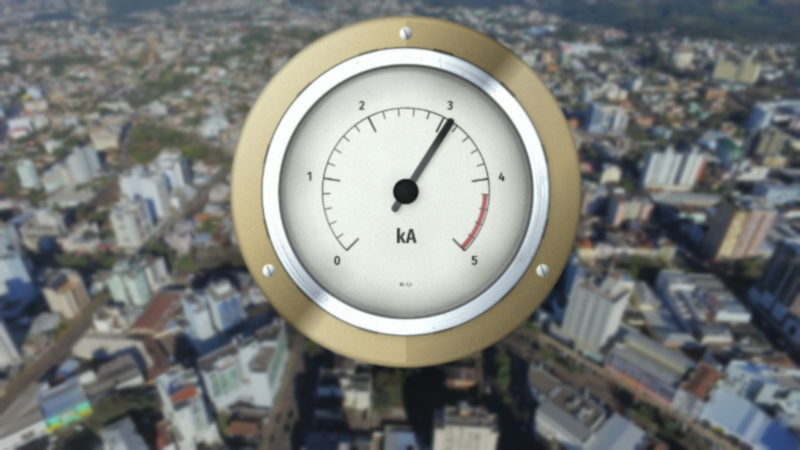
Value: 3.1 kA
